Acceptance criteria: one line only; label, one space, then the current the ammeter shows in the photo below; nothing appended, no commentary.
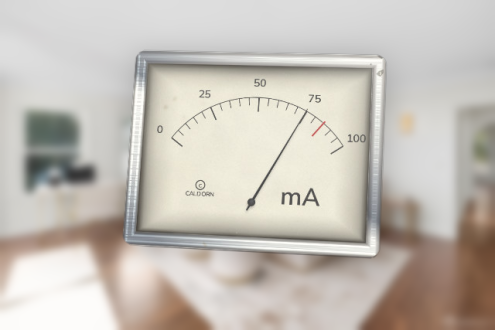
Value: 75 mA
